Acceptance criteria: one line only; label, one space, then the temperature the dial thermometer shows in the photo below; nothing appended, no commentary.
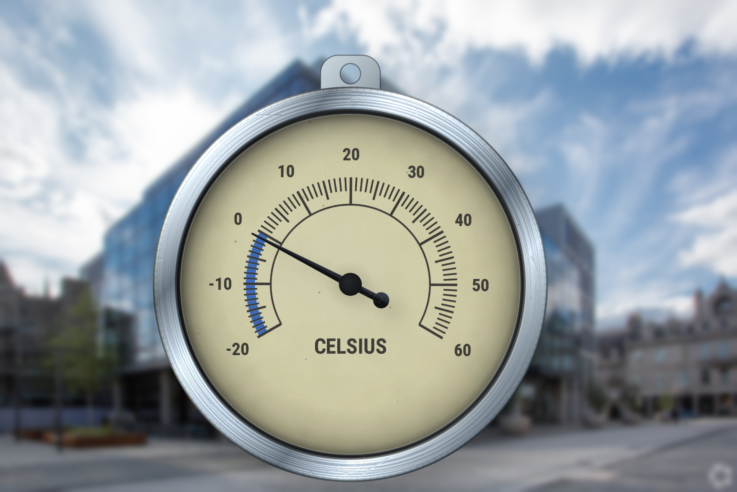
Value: -1 °C
